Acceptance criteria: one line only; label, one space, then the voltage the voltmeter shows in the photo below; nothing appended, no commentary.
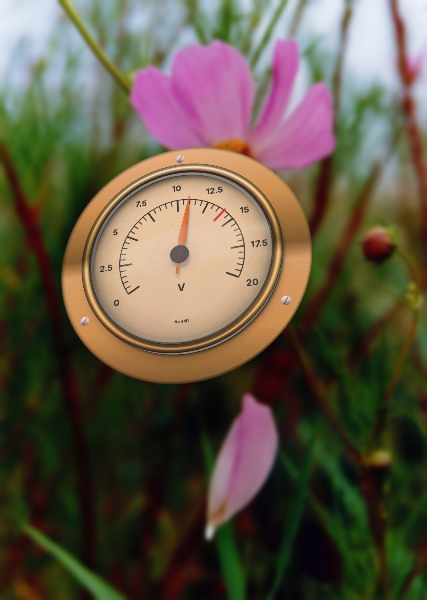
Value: 11 V
